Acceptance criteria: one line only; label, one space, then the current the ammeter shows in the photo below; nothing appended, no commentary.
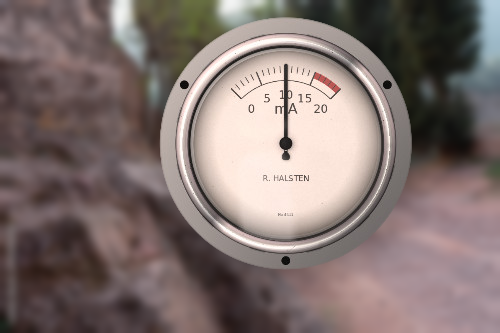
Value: 10 mA
